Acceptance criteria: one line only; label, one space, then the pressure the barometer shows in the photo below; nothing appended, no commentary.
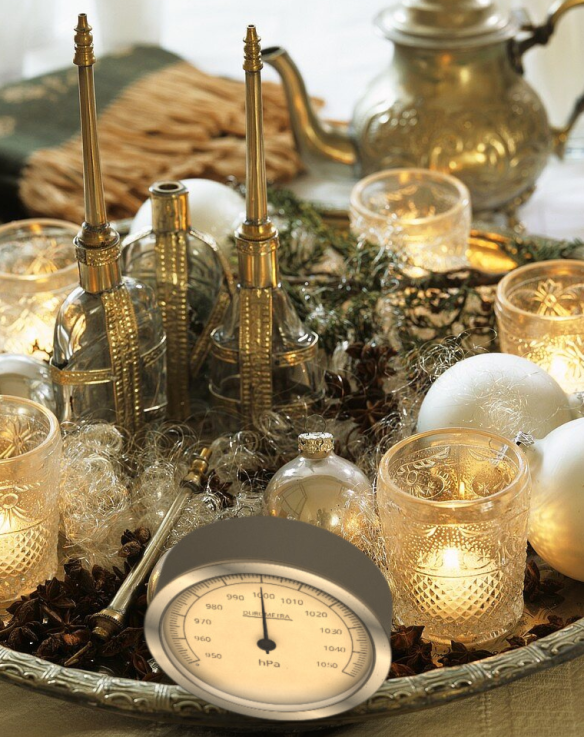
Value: 1000 hPa
